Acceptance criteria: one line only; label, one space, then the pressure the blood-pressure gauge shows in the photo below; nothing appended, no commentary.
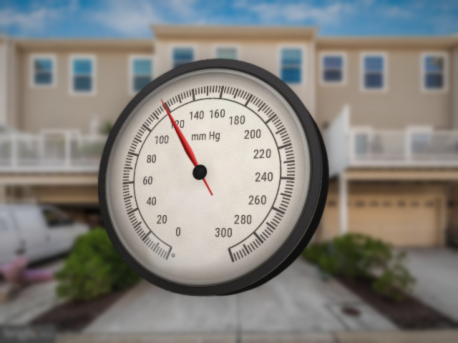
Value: 120 mmHg
